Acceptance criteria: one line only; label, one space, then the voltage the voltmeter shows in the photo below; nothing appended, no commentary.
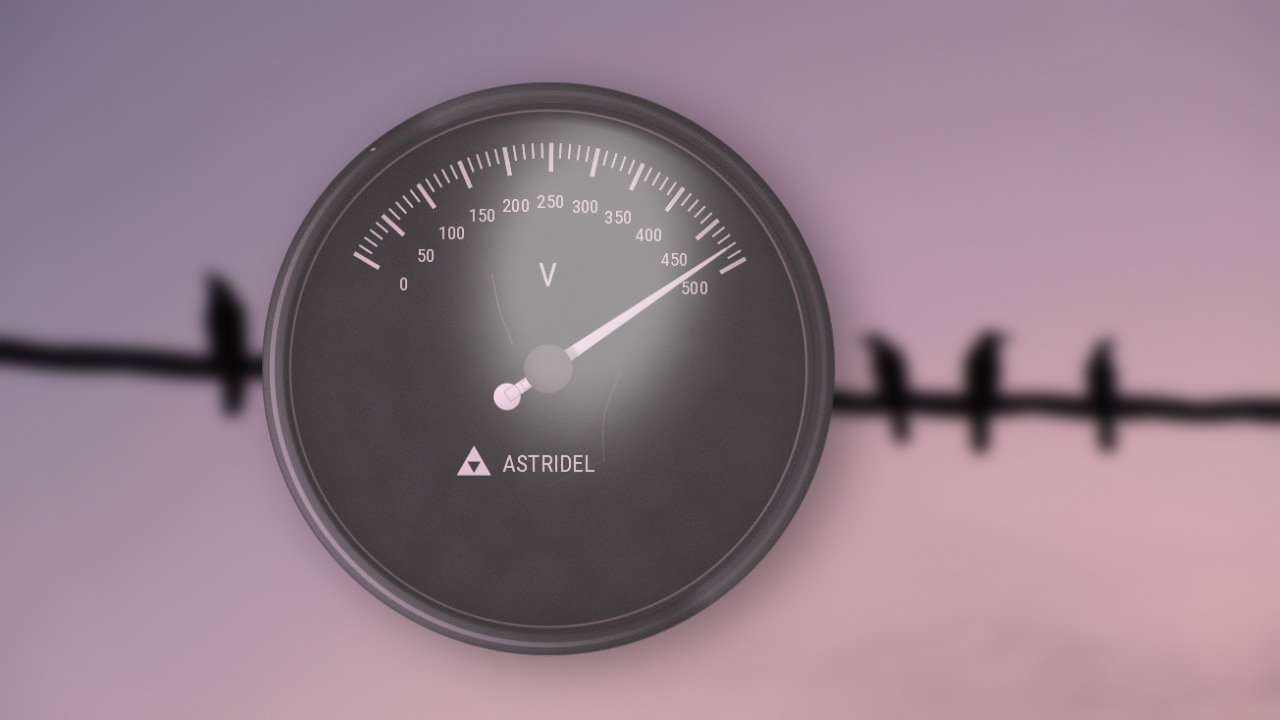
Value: 480 V
